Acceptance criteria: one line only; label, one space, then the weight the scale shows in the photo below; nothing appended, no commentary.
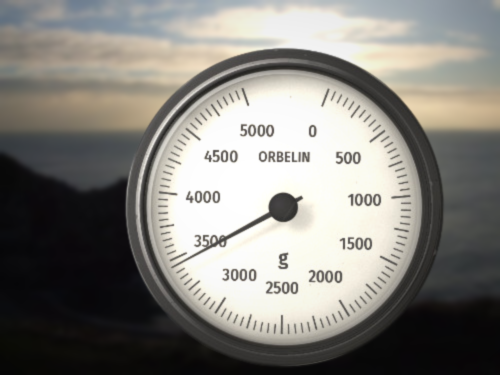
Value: 3450 g
